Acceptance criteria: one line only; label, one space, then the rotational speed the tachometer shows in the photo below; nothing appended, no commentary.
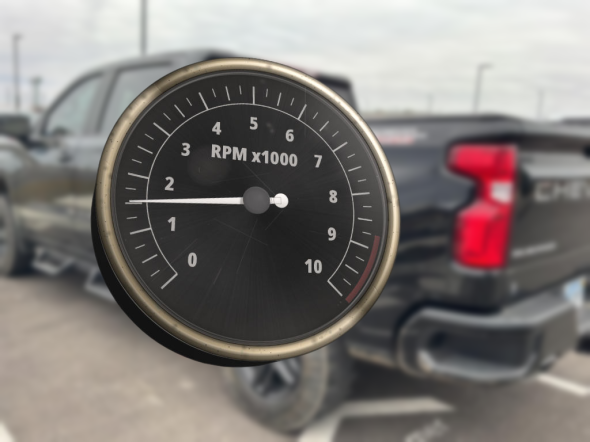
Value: 1500 rpm
